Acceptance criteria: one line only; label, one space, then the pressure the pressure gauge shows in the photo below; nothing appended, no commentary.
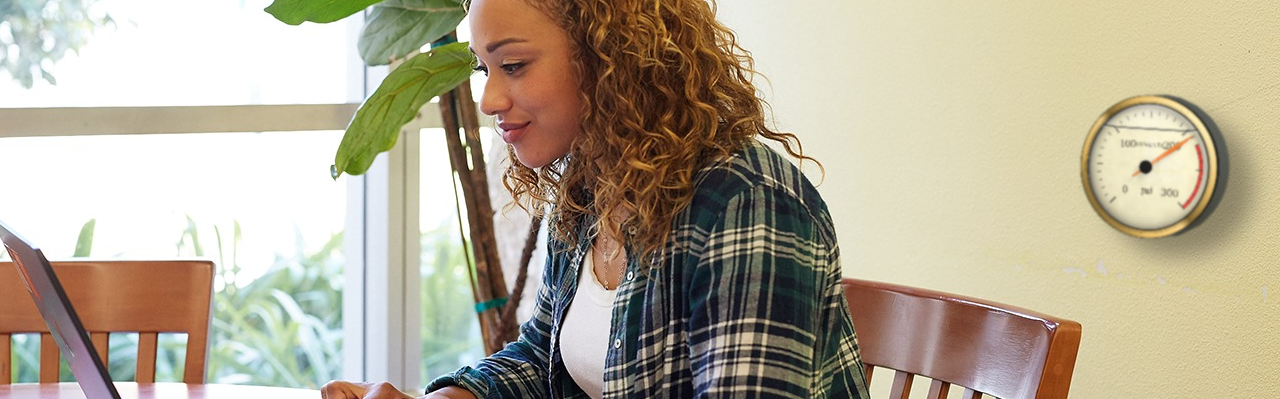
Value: 210 psi
